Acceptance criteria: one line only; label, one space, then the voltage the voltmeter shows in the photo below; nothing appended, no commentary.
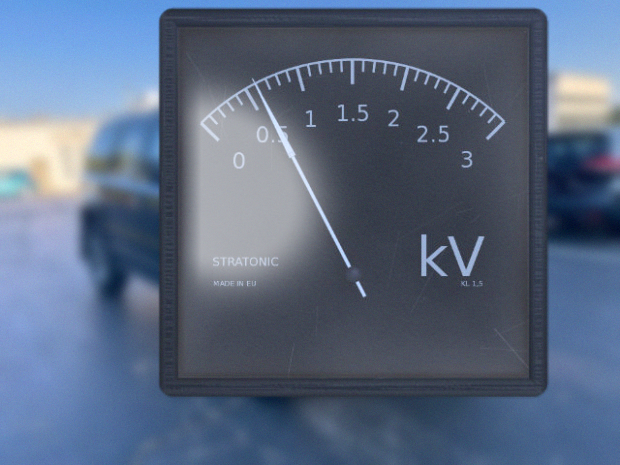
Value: 0.6 kV
